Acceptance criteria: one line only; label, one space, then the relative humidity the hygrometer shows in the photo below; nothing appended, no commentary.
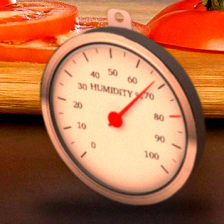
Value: 67.5 %
